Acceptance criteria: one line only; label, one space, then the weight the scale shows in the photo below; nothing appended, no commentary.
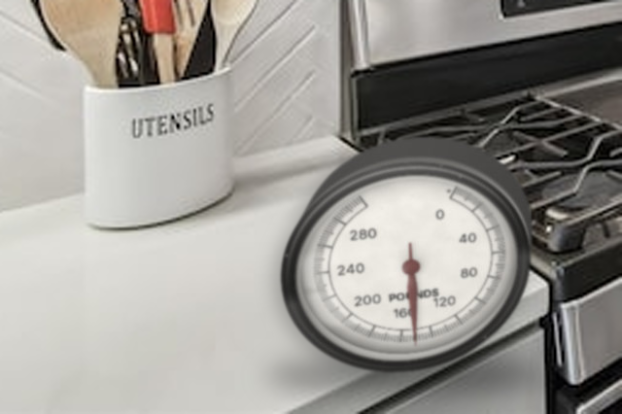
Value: 150 lb
